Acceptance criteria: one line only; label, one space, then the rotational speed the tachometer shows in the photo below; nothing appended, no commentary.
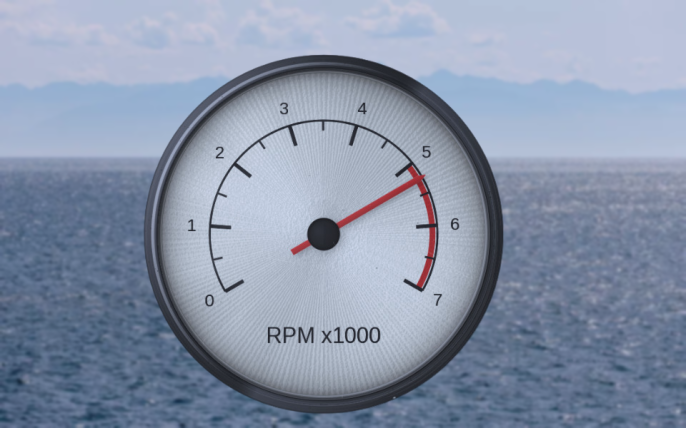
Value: 5250 rpm
